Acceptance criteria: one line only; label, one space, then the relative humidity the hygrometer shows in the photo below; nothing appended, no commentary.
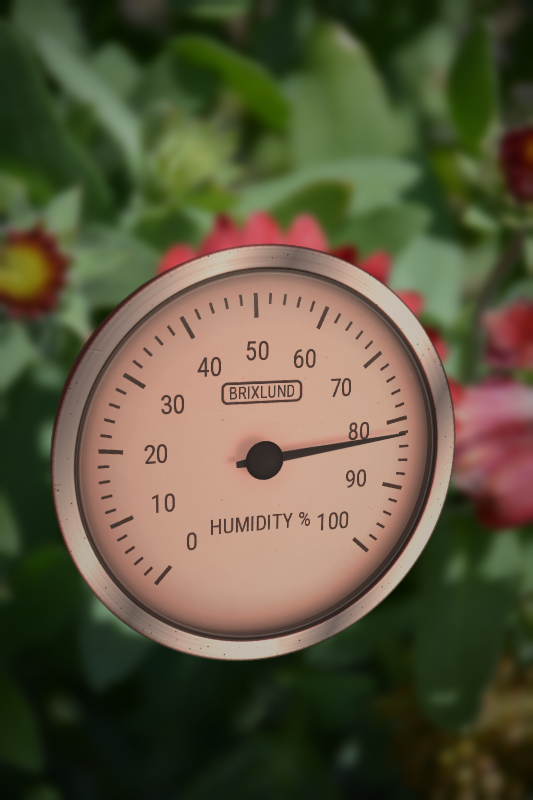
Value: 82 %
